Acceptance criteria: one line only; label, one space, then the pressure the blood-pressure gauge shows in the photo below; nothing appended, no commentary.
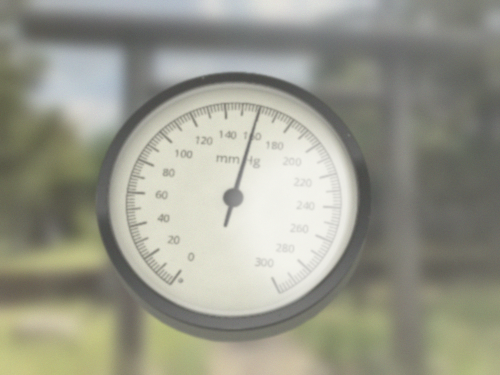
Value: 160 mmHg
